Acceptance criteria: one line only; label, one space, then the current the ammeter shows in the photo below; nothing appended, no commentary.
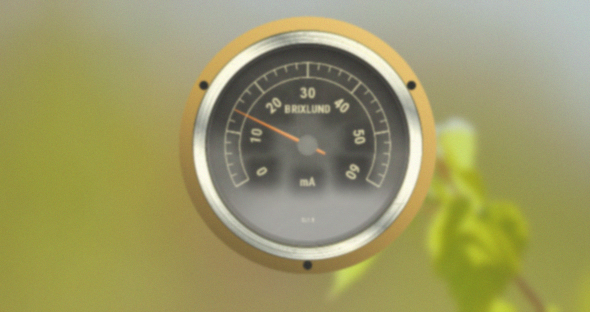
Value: 14 mA
